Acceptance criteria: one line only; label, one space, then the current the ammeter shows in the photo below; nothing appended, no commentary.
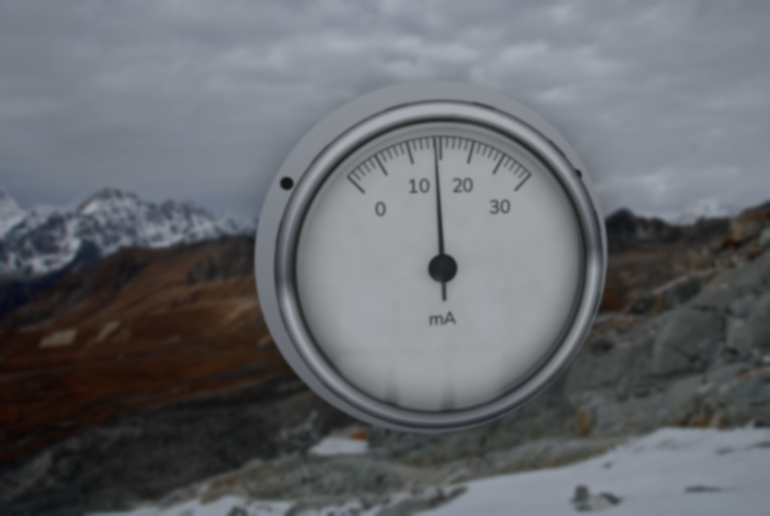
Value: 14 mA
